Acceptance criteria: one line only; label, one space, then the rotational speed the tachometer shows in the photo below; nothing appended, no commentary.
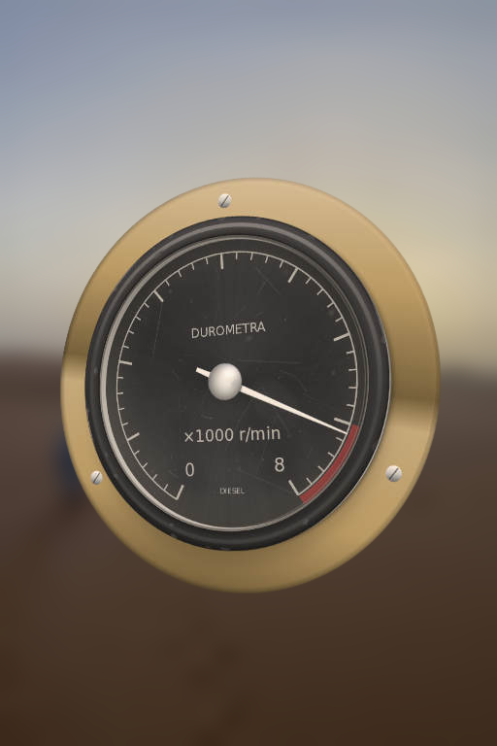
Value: 7100 rpm
